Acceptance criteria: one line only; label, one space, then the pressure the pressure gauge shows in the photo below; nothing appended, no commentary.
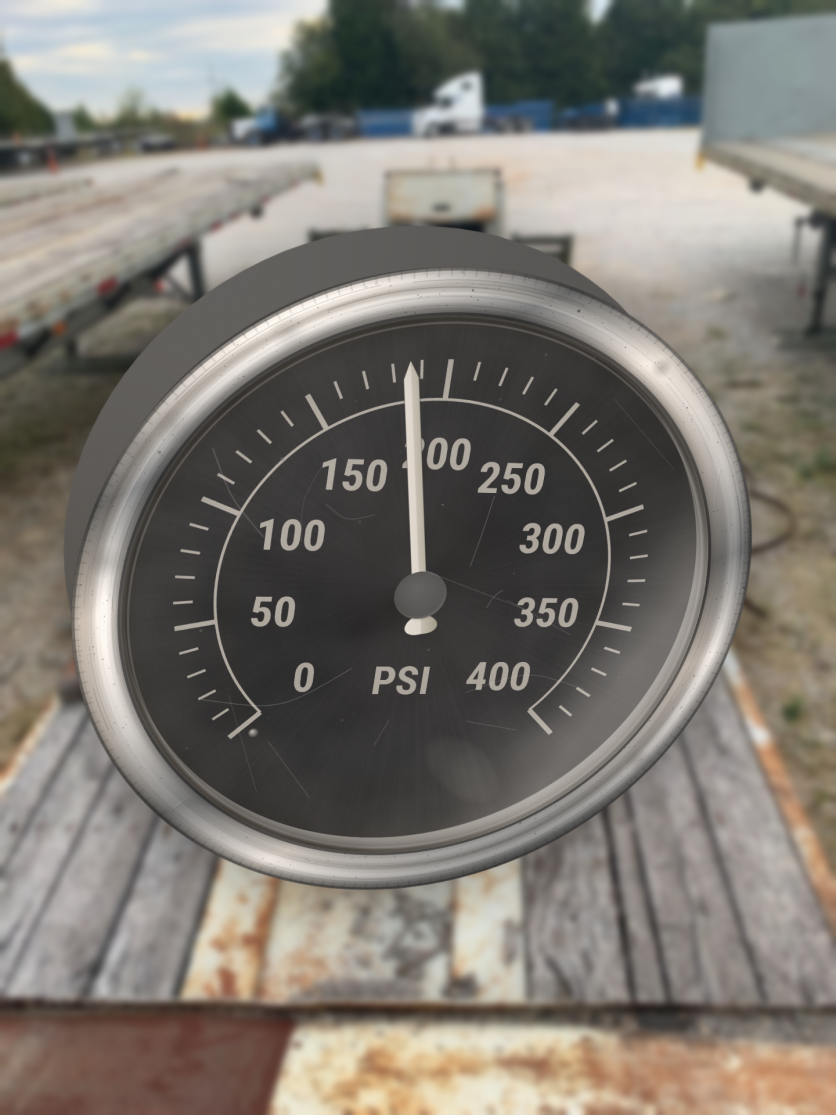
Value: 185 psi
